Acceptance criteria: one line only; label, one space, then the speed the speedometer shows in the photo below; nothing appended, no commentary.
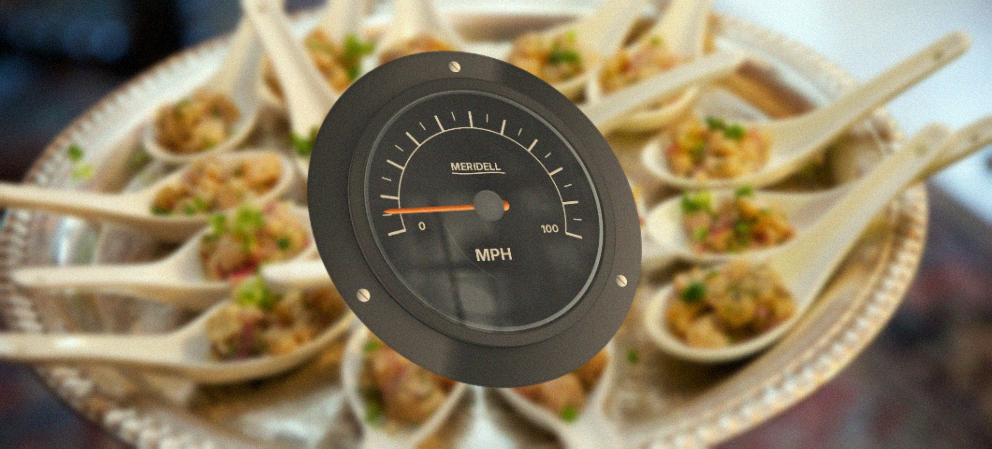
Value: 5 mph
